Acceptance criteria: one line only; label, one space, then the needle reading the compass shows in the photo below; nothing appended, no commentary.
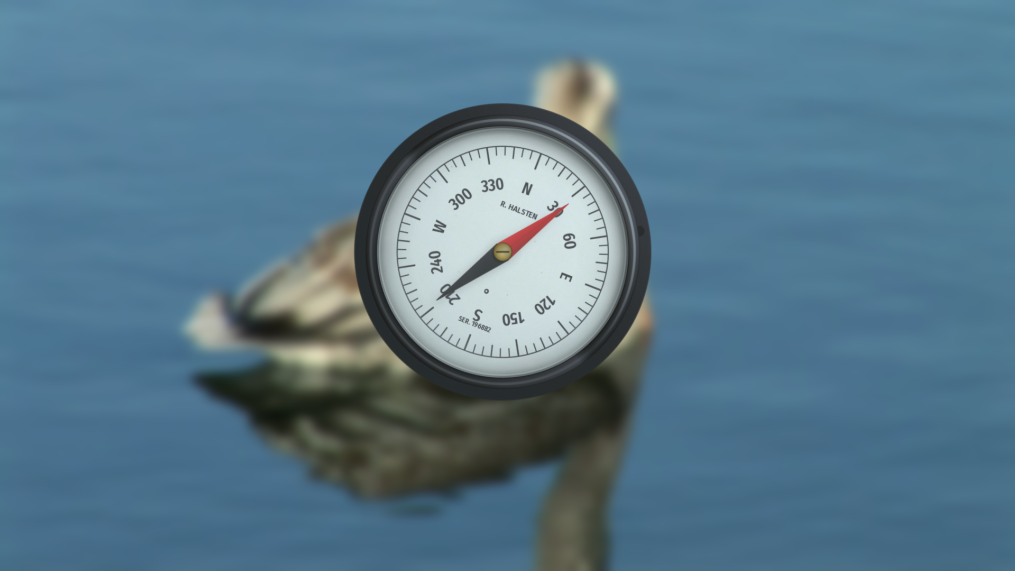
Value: 32.5 °
